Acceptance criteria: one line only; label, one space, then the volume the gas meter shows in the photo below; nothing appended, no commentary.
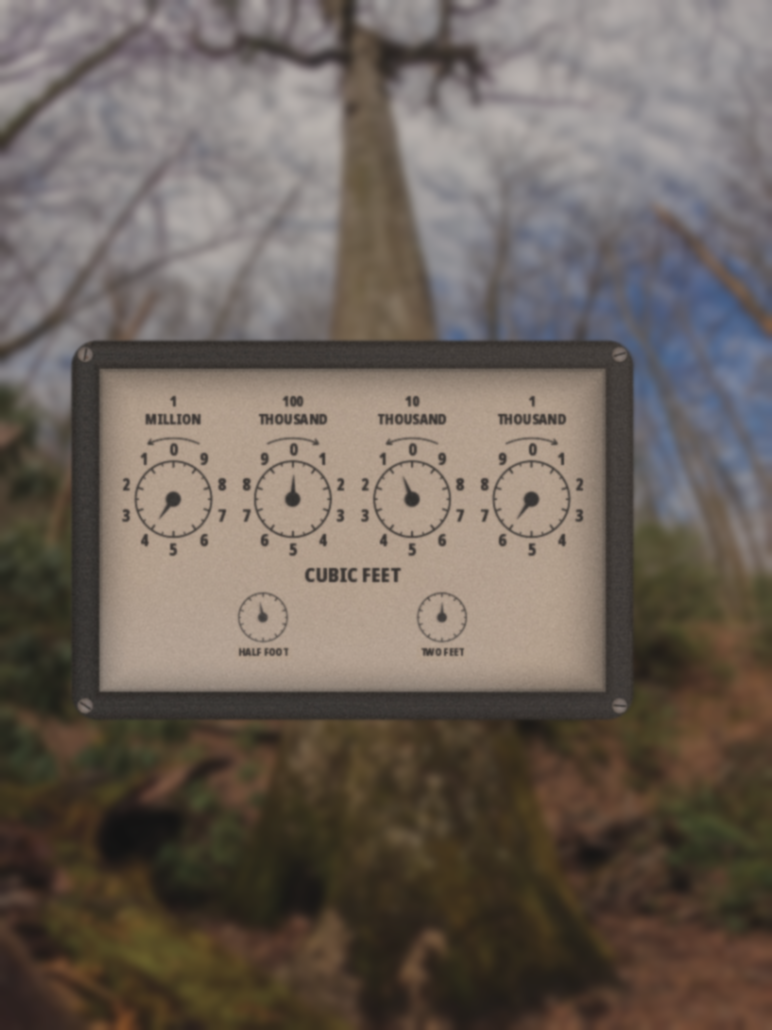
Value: 400600 ft³
